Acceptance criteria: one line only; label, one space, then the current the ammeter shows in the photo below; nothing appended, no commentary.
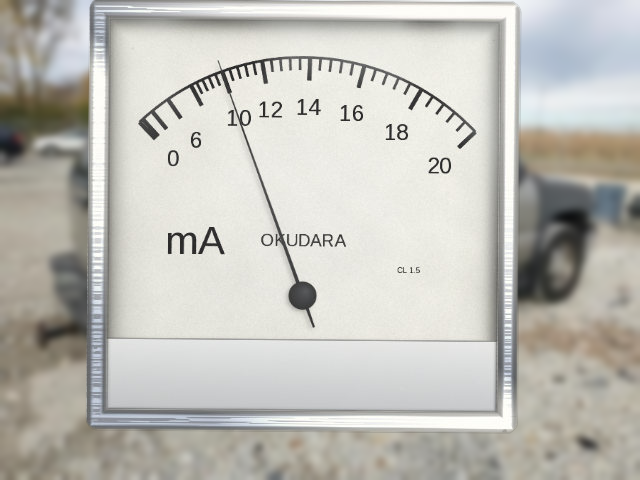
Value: 10 mA
